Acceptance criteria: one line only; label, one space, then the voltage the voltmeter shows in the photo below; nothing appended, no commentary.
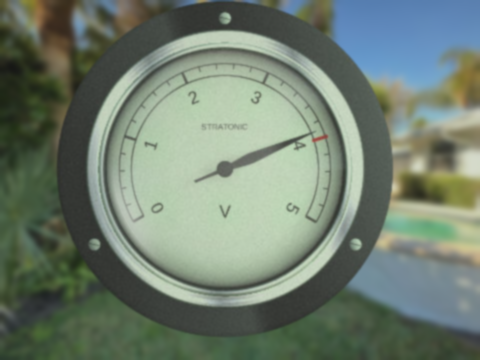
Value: 3.9 V
